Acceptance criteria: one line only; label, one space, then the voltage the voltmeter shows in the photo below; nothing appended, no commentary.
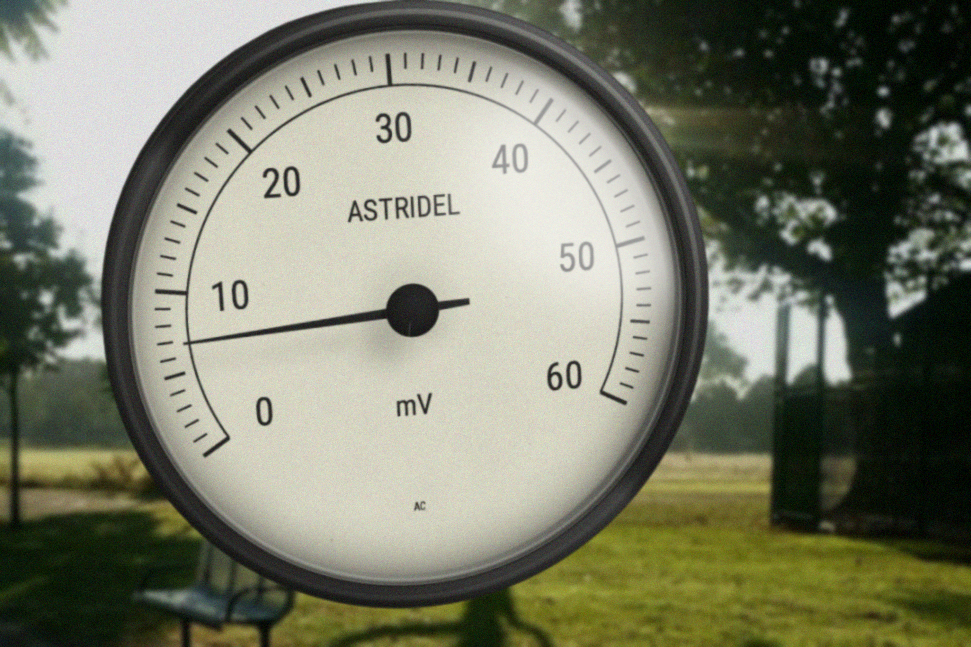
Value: 7 mV
